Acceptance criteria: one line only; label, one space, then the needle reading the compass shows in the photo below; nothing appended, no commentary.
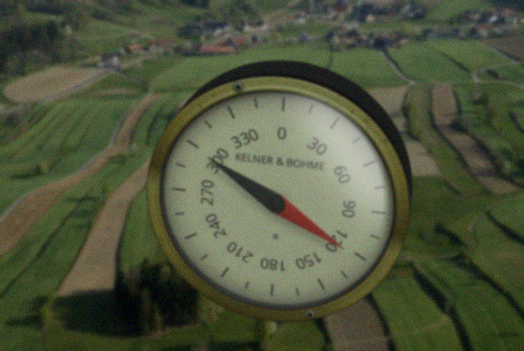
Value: 120 °
